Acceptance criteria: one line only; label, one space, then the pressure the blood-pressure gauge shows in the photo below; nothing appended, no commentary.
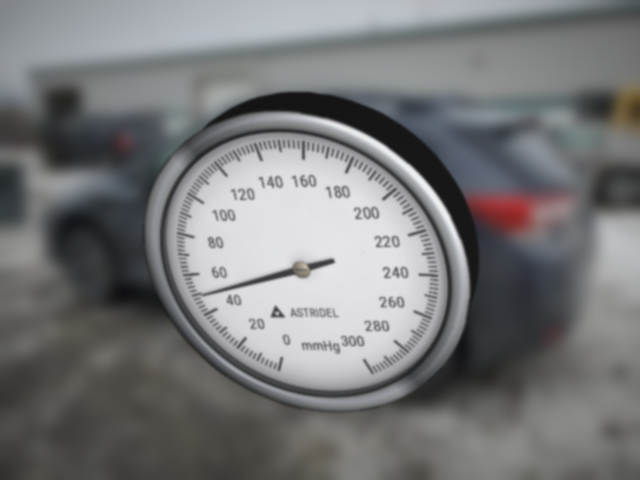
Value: 50 mmHg
